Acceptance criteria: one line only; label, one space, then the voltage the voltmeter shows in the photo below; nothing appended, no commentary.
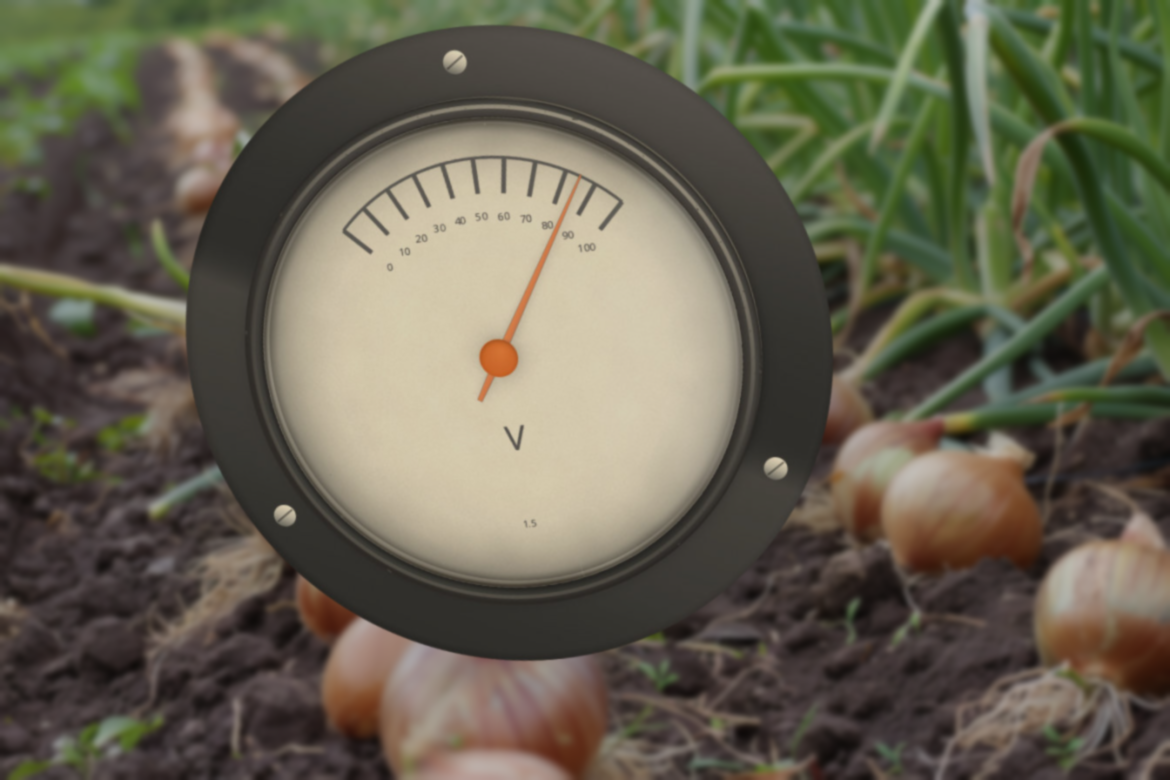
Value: 85 V
